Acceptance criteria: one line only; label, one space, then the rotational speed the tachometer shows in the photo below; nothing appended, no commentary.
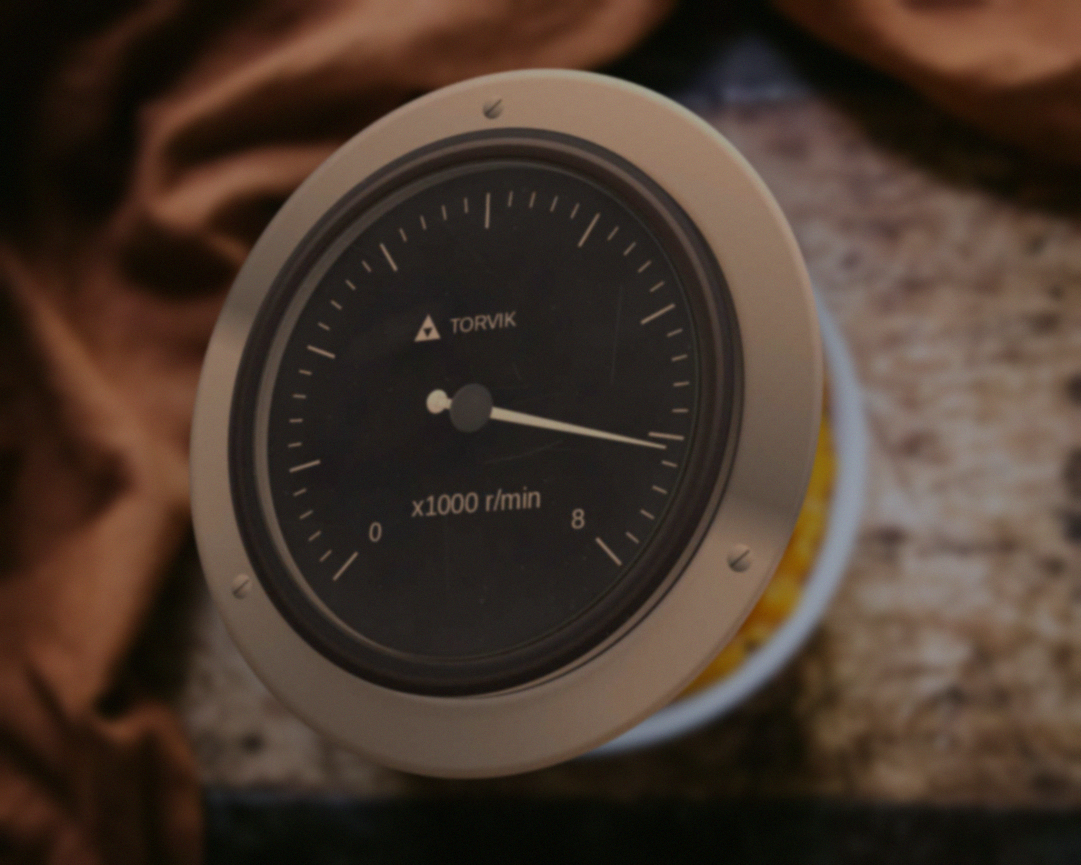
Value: 7100 rpm
